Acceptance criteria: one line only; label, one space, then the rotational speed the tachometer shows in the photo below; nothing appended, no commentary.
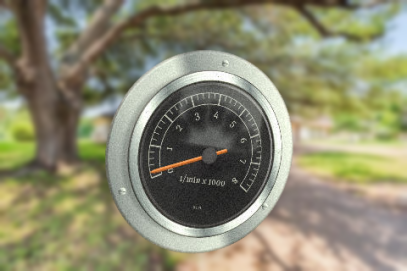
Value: 200 rpm
